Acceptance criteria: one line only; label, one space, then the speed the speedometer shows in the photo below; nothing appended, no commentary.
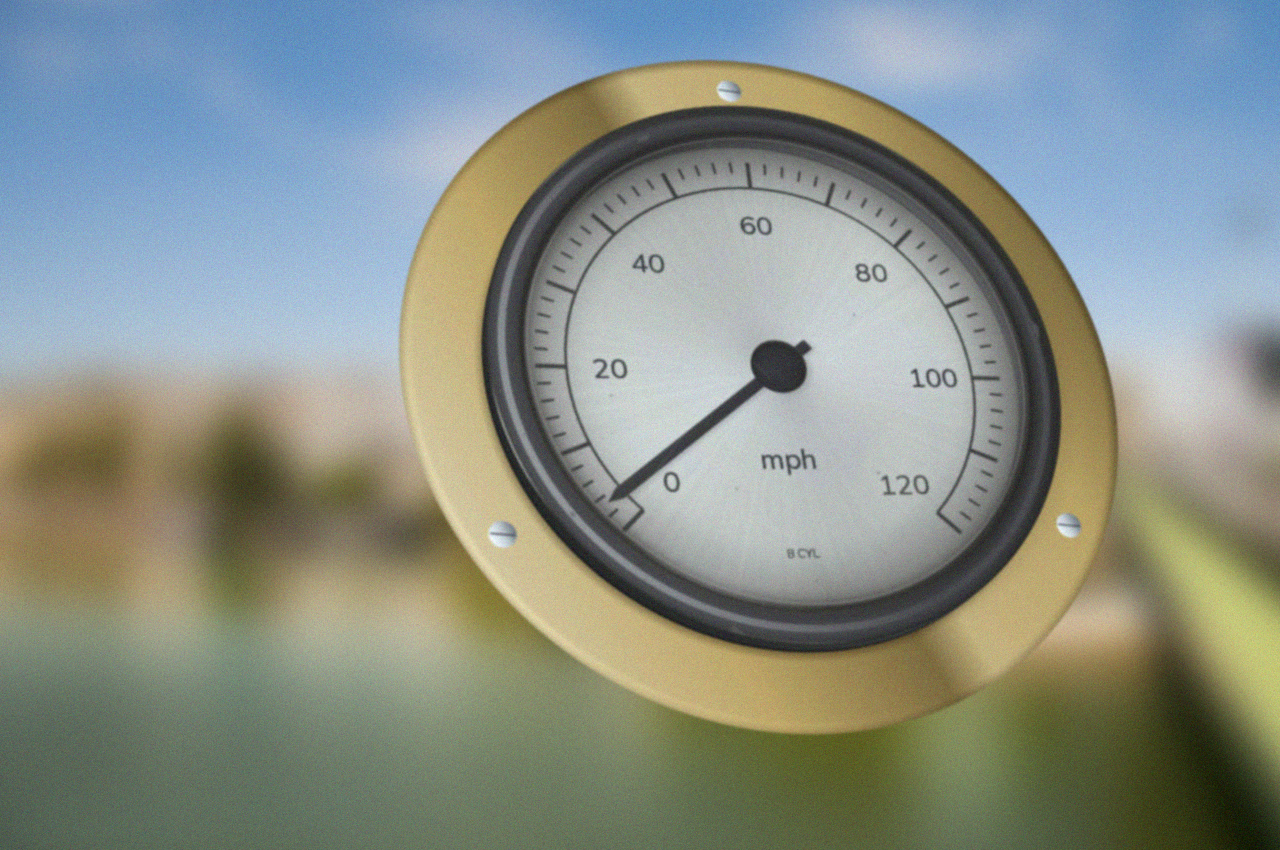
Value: 3 mph
